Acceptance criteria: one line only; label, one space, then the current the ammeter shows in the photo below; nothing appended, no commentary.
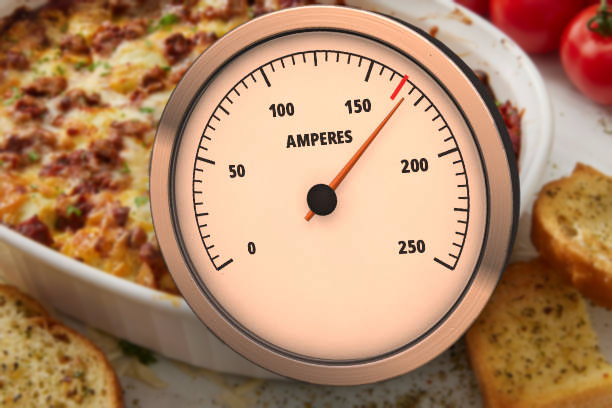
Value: 170 A
